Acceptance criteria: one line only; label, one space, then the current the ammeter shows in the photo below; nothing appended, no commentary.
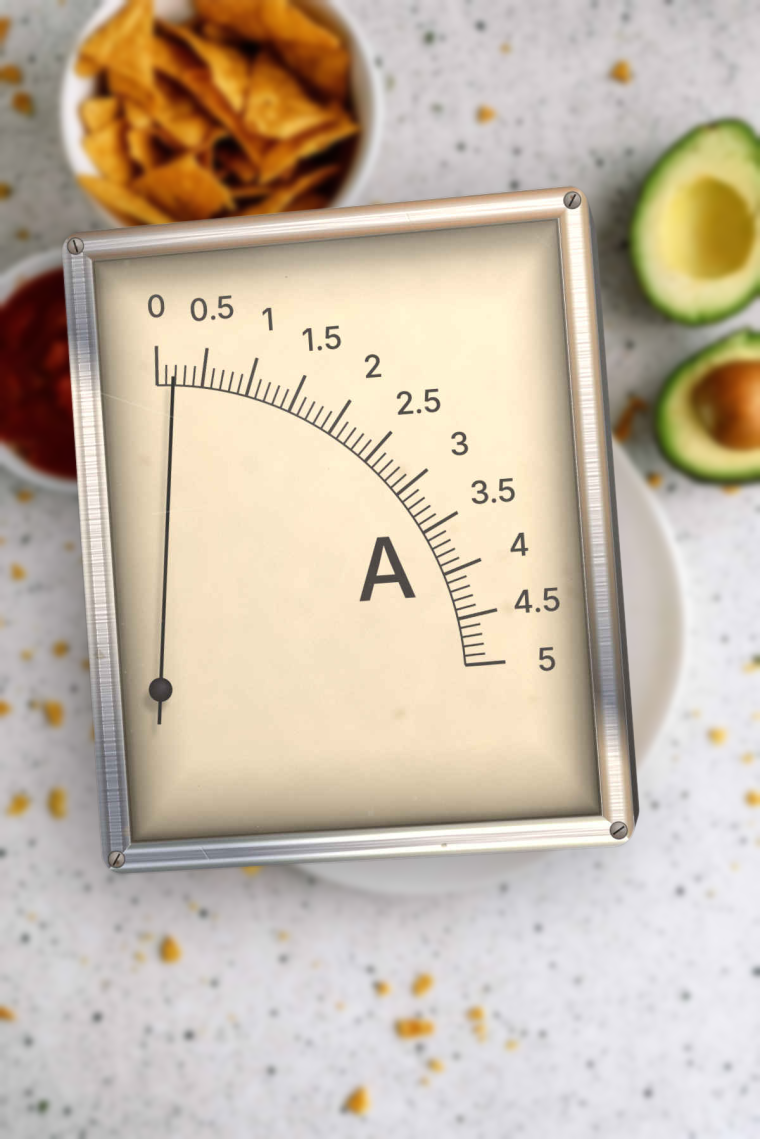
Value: 0.2 A
